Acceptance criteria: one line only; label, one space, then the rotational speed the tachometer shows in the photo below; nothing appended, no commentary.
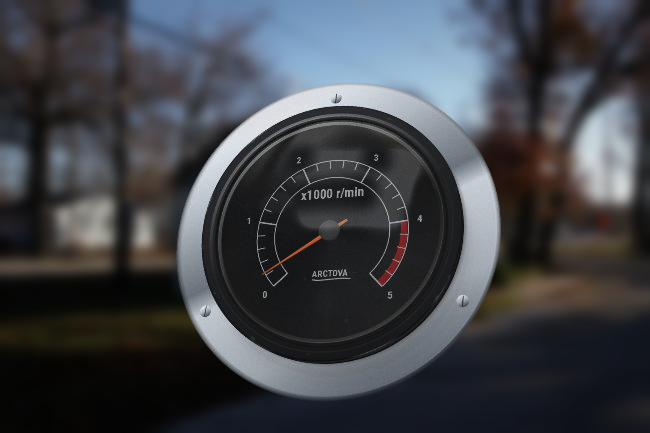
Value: 200 rpm
